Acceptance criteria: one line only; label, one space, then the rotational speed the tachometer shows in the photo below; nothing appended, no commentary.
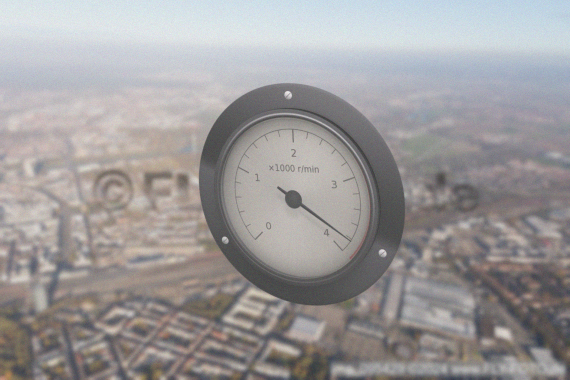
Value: 3800 rpm
